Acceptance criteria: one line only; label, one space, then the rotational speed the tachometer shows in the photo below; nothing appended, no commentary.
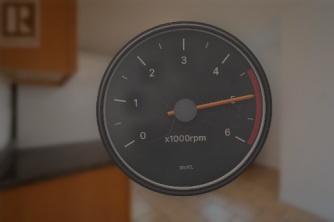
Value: 5000 rpm
